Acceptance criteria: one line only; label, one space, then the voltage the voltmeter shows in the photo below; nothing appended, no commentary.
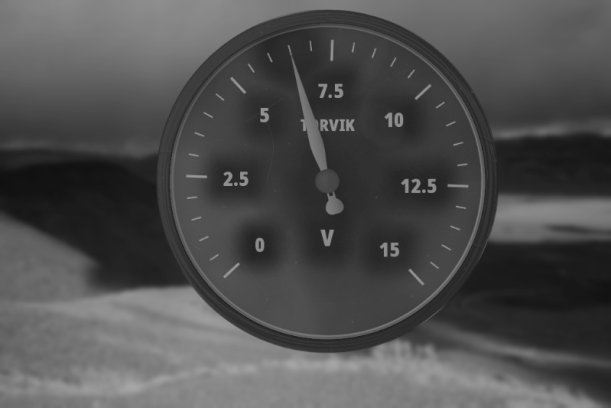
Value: 6.5 V
